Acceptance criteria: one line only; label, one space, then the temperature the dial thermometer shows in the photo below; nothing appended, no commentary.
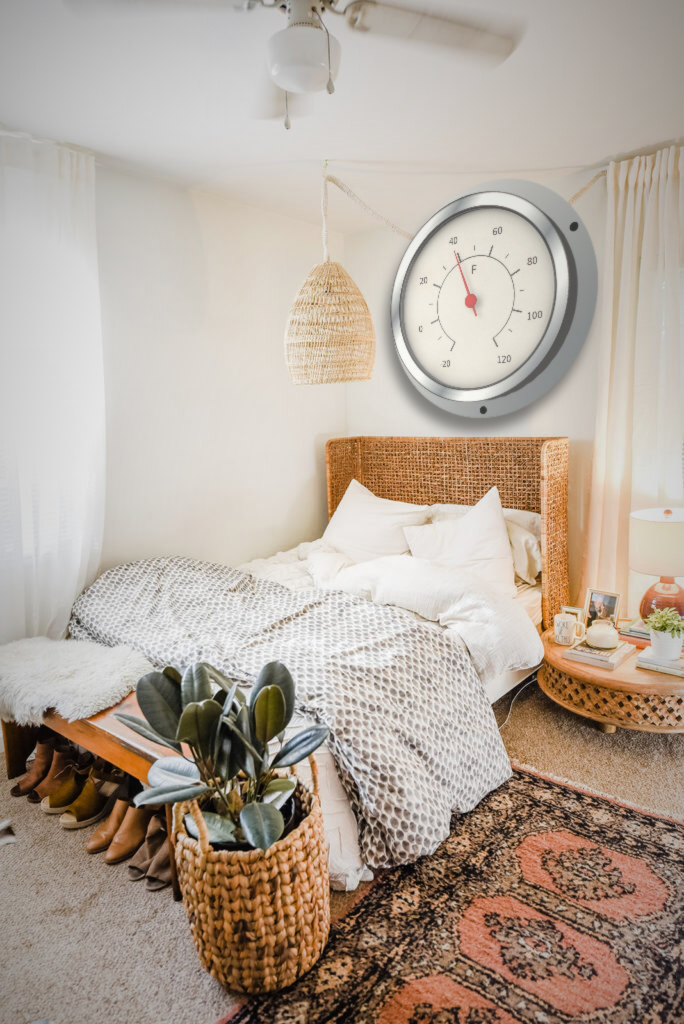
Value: 40 °F
